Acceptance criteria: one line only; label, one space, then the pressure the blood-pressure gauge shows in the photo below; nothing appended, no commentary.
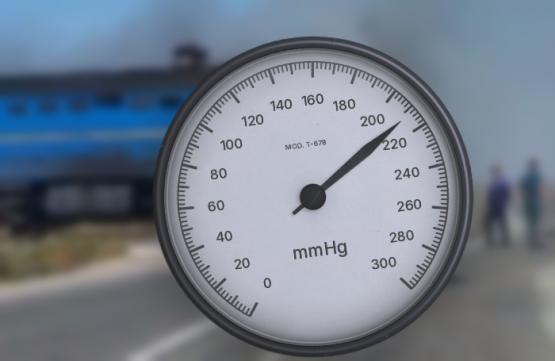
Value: 212 mmHg
